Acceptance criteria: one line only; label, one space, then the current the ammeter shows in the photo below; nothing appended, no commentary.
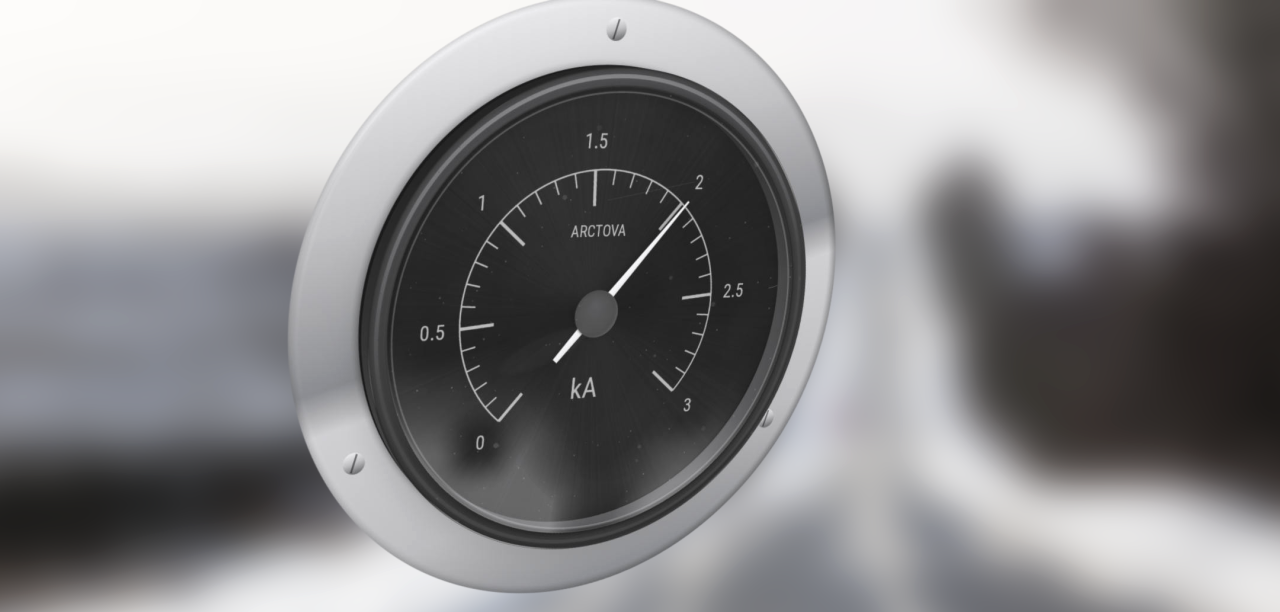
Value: 2 kA
